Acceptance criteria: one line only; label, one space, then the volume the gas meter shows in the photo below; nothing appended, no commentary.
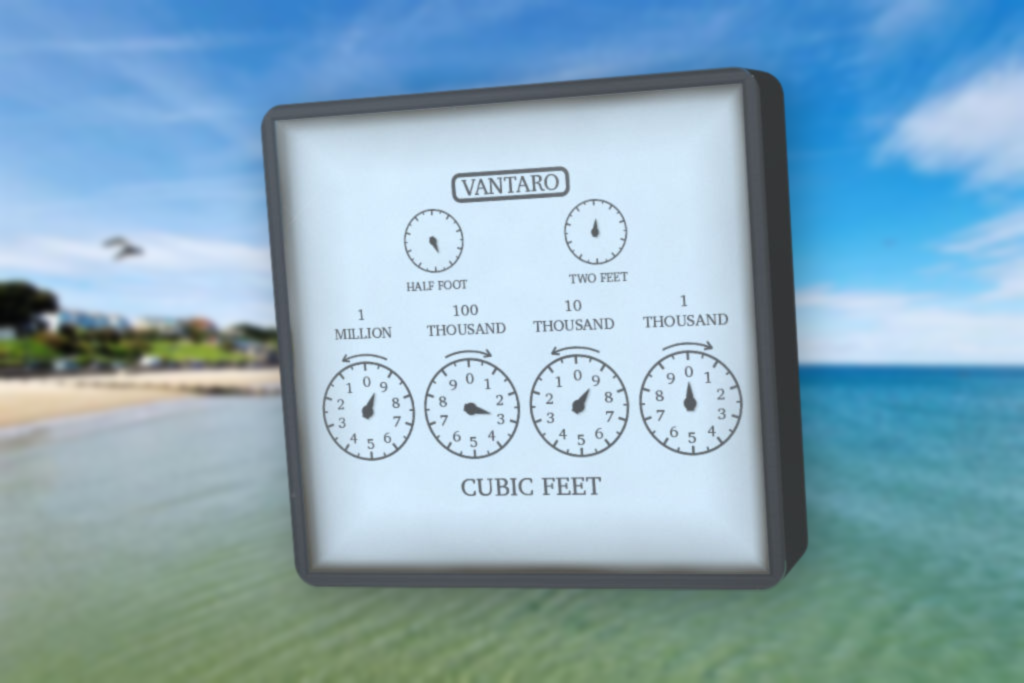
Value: 929000 ft³
